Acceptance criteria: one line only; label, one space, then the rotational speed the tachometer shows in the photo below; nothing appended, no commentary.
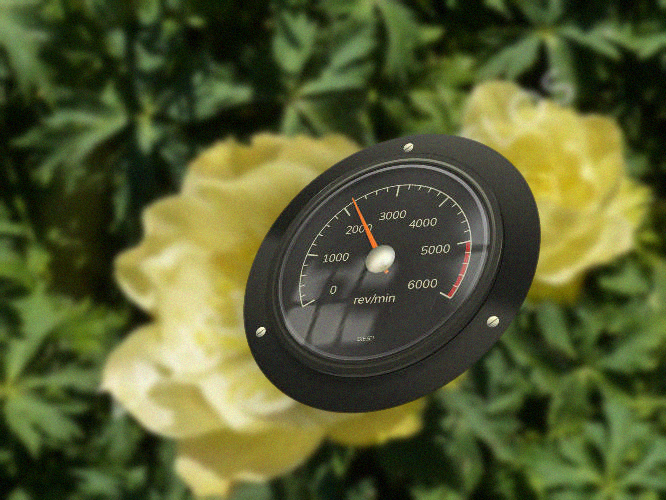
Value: 2200 rpm
